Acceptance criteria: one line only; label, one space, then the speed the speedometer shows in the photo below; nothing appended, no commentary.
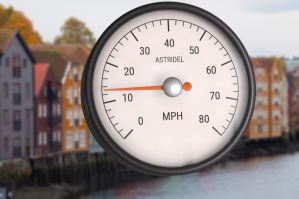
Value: 13 mph
